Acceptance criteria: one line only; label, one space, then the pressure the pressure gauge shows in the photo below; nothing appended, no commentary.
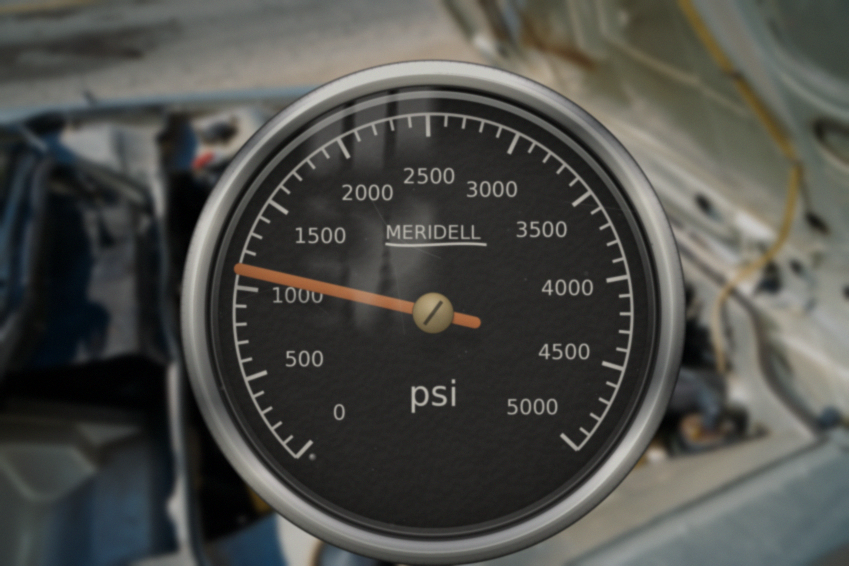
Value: 1100 psi
